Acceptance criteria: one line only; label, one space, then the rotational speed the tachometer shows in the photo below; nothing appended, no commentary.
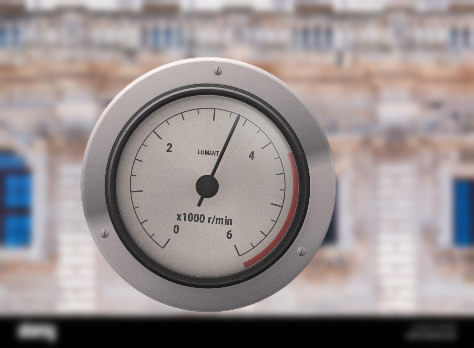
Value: 3375 rpm
